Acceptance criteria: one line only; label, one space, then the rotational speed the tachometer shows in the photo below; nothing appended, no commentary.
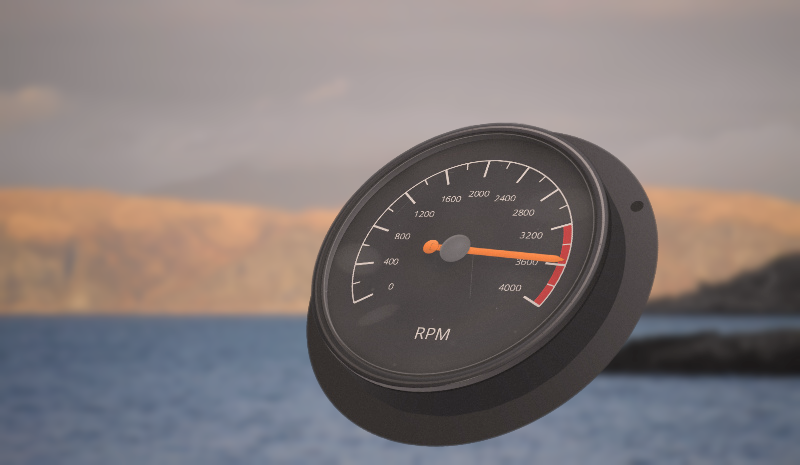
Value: 3600 rpm
